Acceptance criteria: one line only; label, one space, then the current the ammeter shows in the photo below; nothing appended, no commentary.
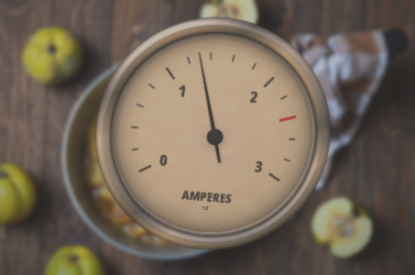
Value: 1.3 A
